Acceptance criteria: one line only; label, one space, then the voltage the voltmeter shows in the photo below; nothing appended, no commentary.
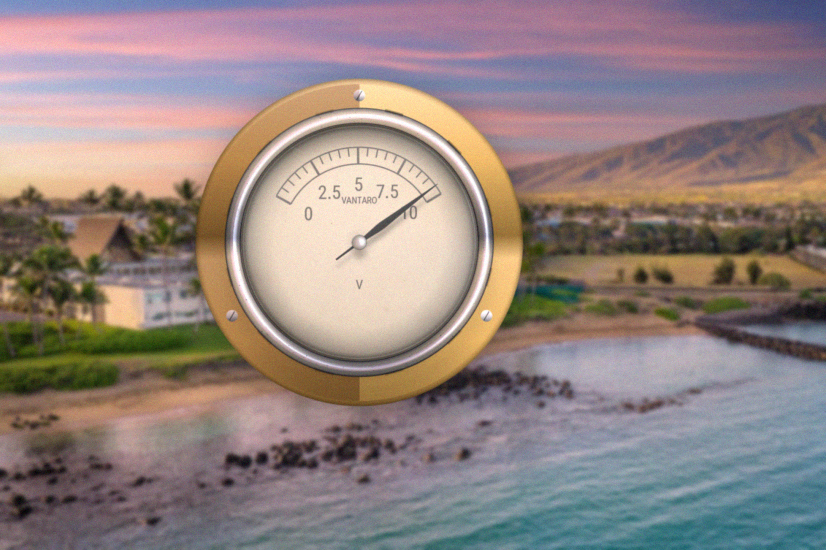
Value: 9.5 V
